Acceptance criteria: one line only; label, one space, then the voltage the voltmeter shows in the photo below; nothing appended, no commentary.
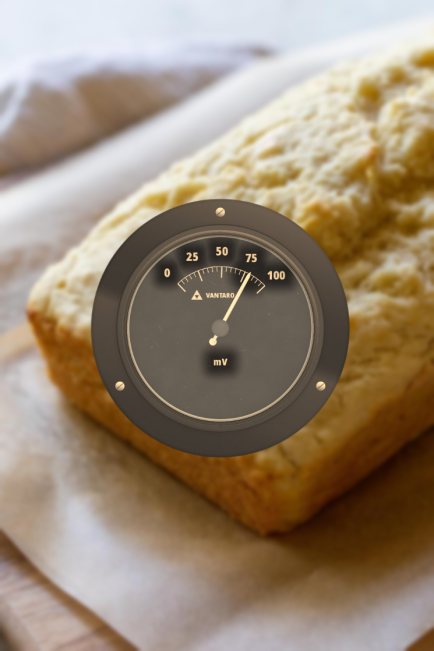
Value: 80 mV
